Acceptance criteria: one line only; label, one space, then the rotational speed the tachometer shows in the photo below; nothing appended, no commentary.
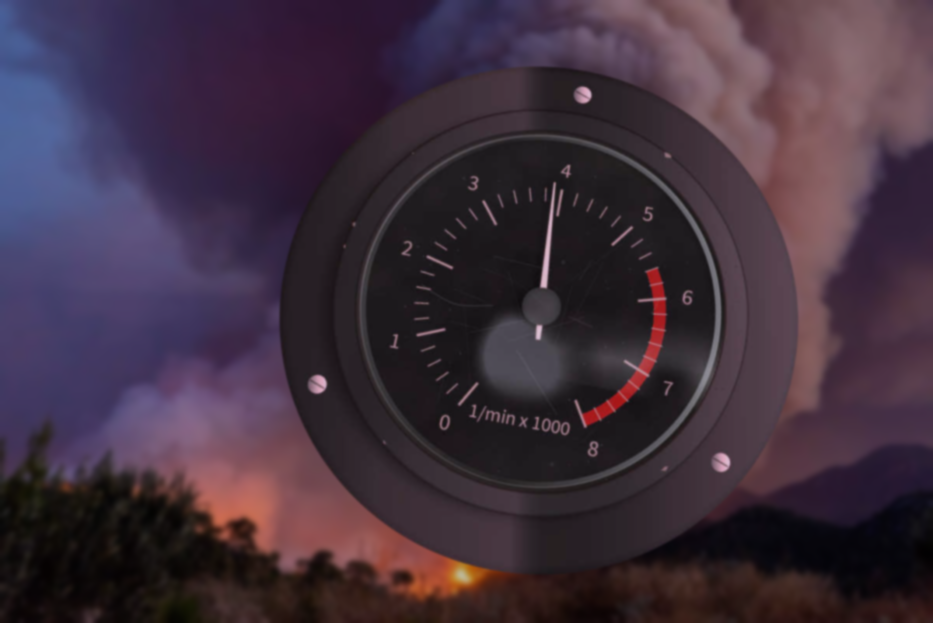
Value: 3900 rpm
